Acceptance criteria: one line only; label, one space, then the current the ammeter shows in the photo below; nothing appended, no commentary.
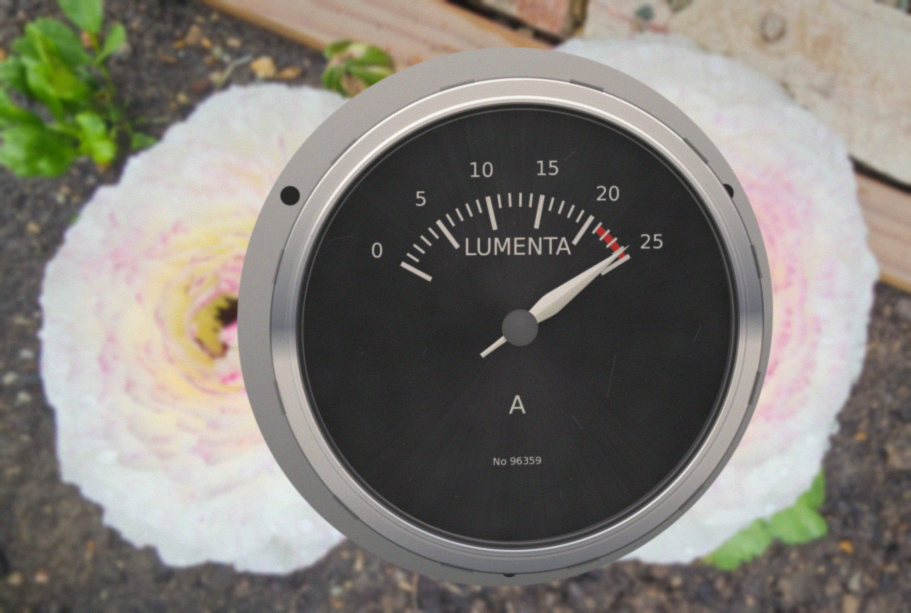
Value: 24 A
